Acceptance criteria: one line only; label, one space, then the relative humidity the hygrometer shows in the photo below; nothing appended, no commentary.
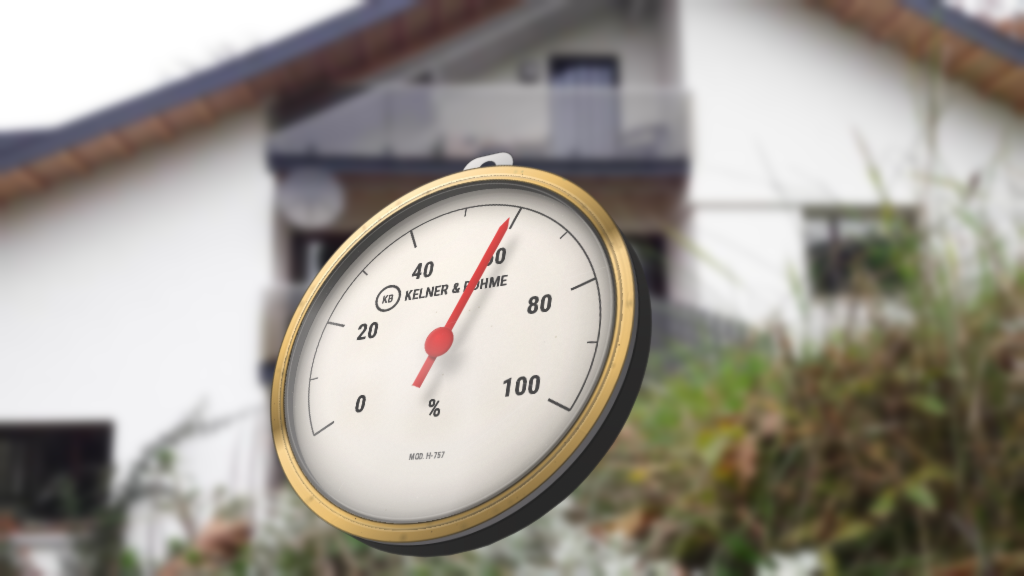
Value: 60 %
